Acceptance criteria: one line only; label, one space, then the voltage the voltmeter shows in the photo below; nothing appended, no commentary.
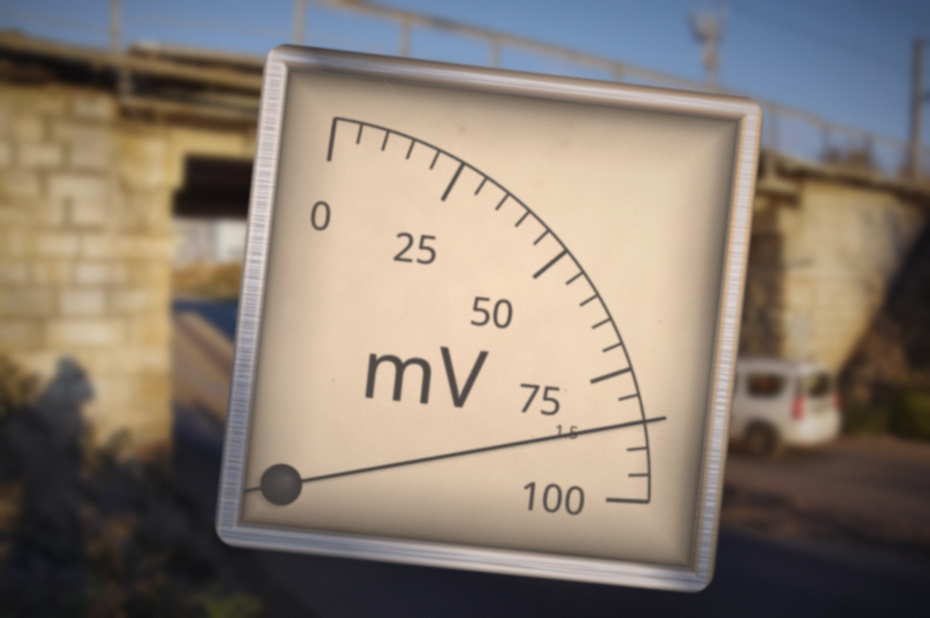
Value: 85 mV
